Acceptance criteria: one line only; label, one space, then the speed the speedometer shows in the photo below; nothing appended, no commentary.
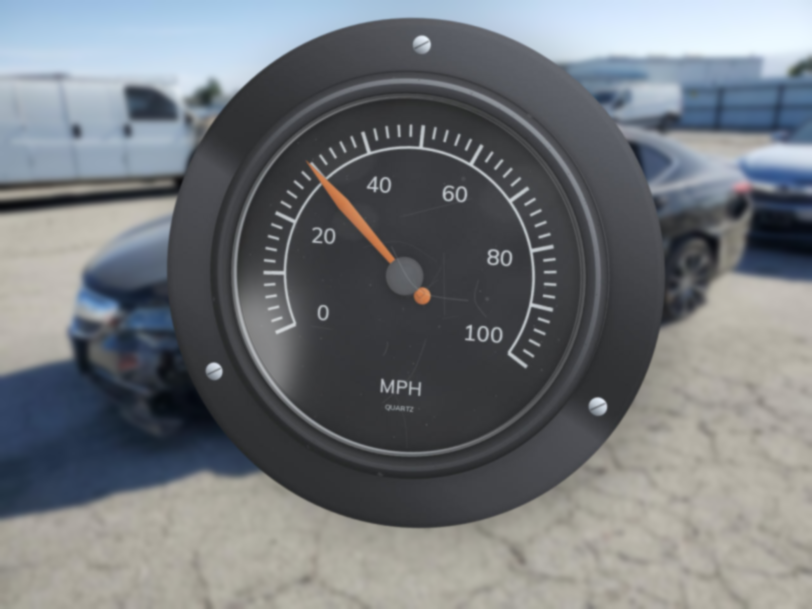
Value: 30 mph
